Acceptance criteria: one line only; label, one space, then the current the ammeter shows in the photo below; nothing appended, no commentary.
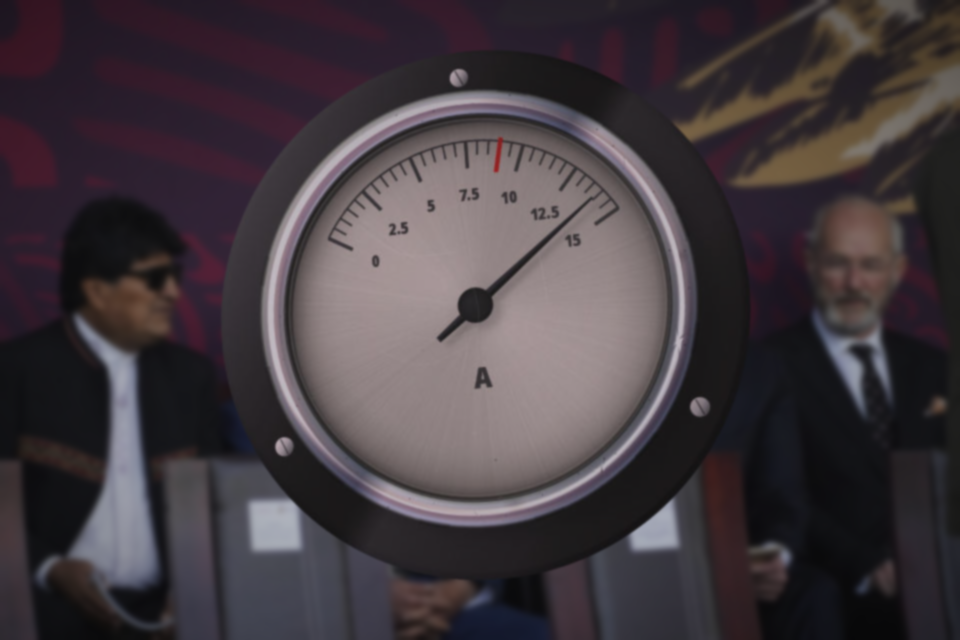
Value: 14 A
